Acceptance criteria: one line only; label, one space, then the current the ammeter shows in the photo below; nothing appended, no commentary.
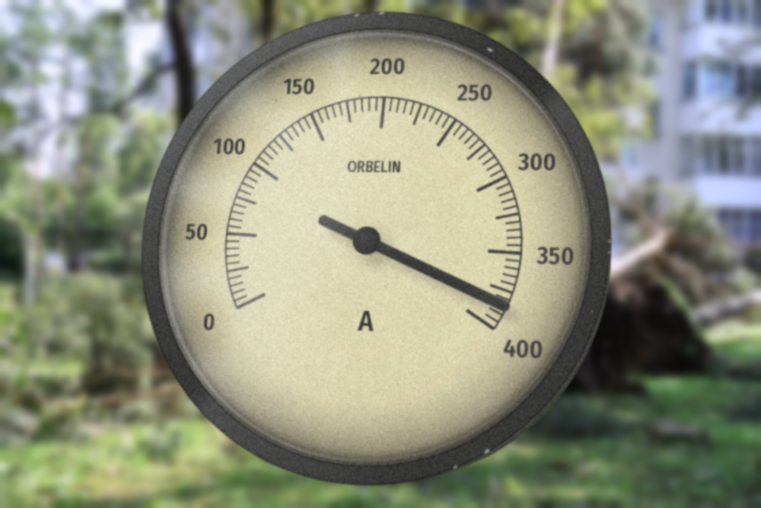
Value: 385 A
